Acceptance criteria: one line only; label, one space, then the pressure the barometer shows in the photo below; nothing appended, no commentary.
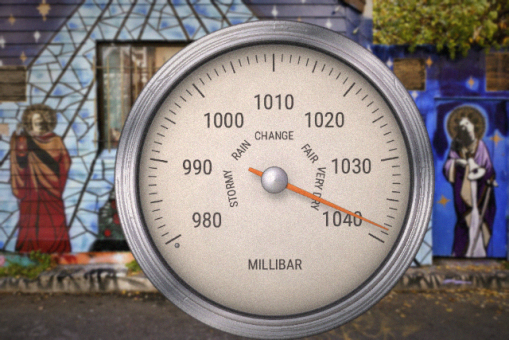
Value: 1038.5 mbar
